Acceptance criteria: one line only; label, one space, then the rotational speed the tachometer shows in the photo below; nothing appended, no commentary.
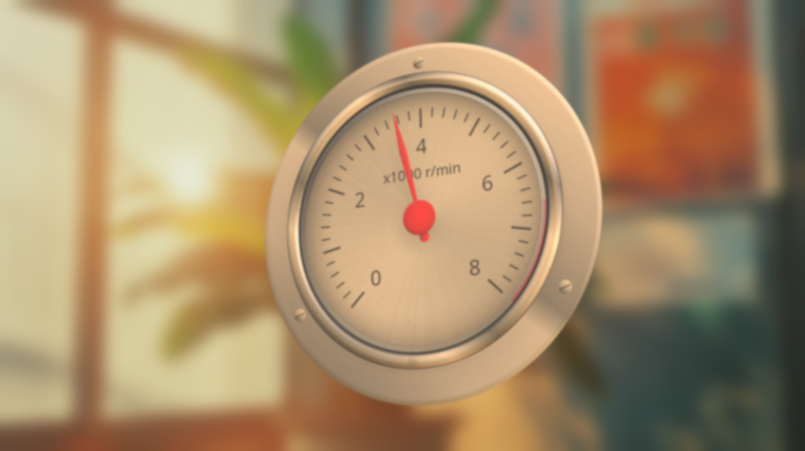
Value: 3600 rpm
